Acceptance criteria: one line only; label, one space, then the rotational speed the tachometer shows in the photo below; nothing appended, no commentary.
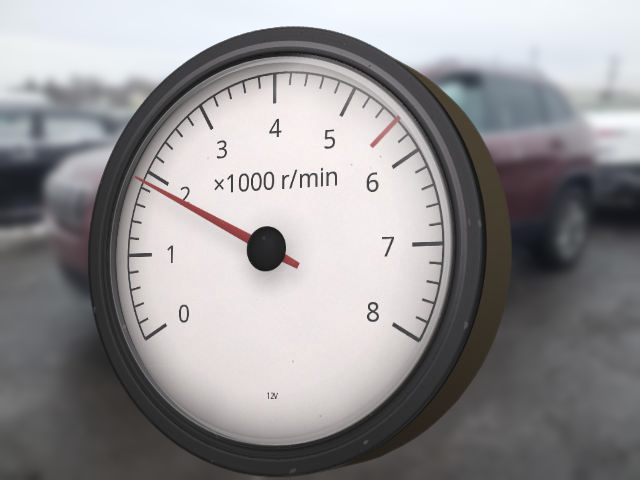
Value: 1900 rpm
